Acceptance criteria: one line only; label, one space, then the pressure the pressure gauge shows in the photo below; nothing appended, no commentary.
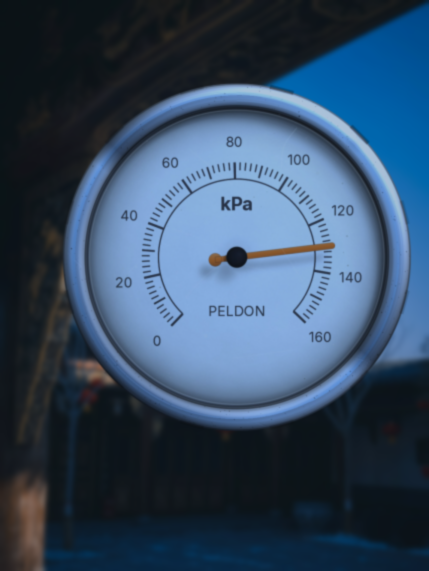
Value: 130 kPa
